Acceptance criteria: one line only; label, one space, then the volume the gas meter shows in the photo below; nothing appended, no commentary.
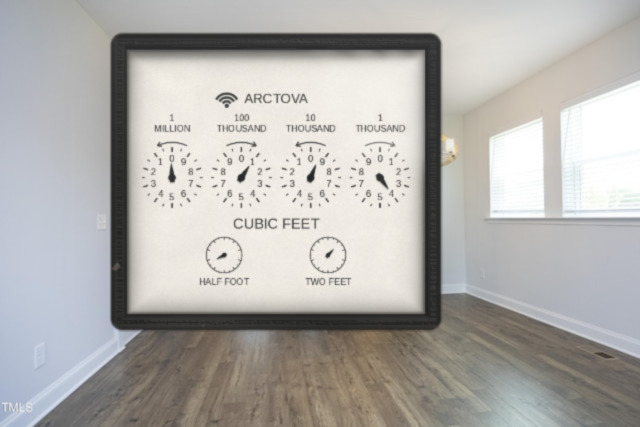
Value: 9400 ft³
